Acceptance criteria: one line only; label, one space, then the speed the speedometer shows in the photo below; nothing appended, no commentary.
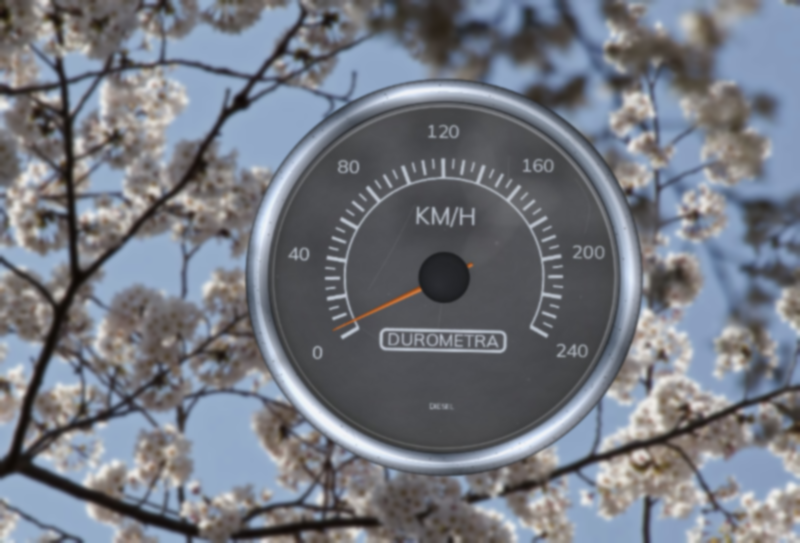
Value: 5 km/h
